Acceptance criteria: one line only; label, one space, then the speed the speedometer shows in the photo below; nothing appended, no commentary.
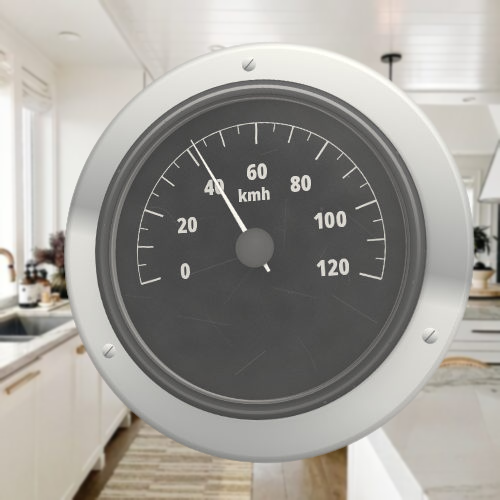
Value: 42.5 km/h
